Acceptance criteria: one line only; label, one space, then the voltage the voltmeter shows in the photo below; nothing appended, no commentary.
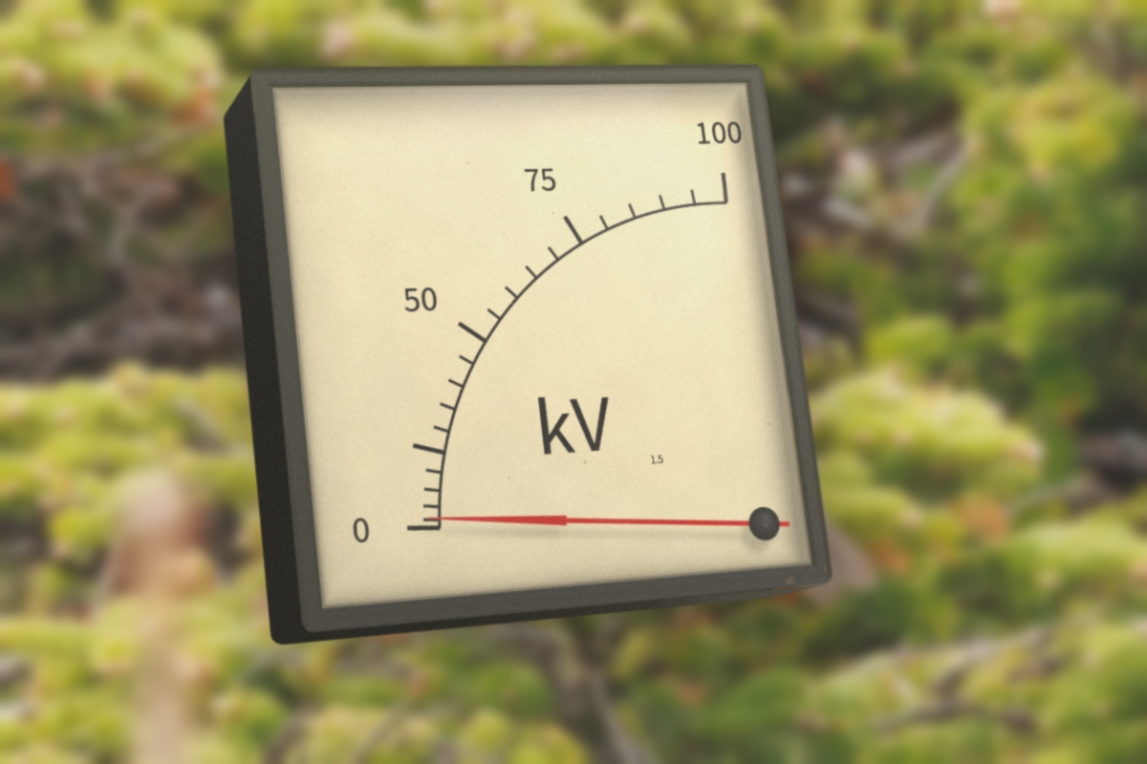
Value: 5 kV
